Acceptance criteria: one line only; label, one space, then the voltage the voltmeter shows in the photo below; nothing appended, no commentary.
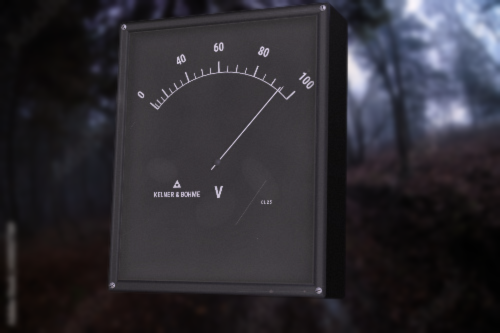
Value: 95 V
